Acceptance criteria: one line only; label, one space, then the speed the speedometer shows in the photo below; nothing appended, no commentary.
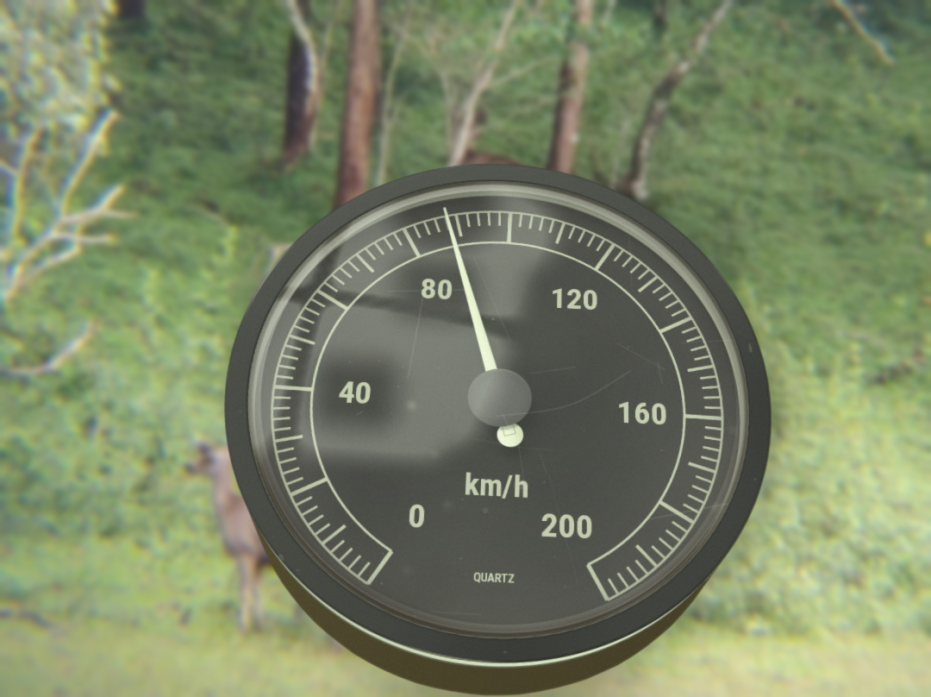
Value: 88 km/h
